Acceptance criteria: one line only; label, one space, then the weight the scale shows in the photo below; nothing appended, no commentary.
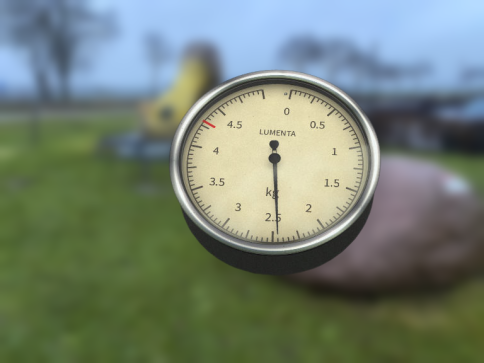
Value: 2.45 kg
